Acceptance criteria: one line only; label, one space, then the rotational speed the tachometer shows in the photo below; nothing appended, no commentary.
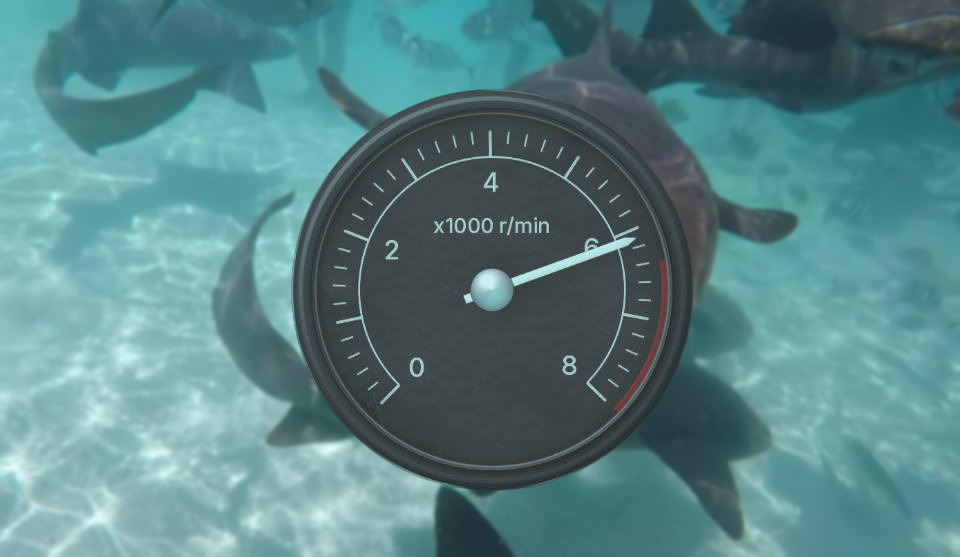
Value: 6100 rpm
